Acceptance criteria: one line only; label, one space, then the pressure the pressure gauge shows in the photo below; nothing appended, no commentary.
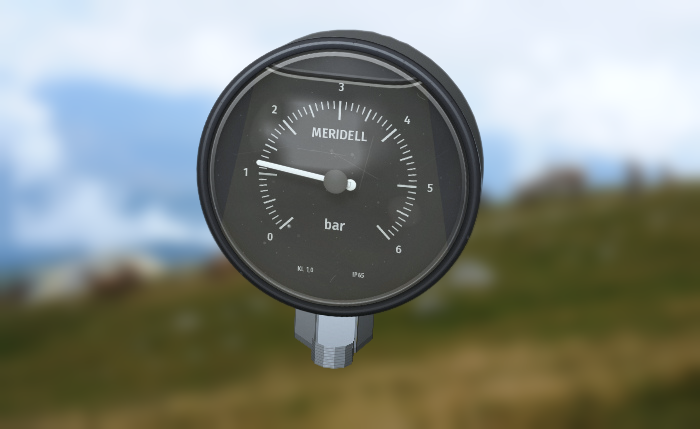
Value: 1.2 bar
